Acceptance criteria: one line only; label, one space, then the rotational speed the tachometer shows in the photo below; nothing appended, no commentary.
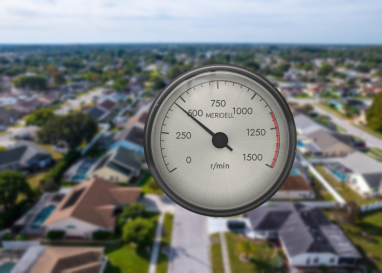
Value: 450 rpm
